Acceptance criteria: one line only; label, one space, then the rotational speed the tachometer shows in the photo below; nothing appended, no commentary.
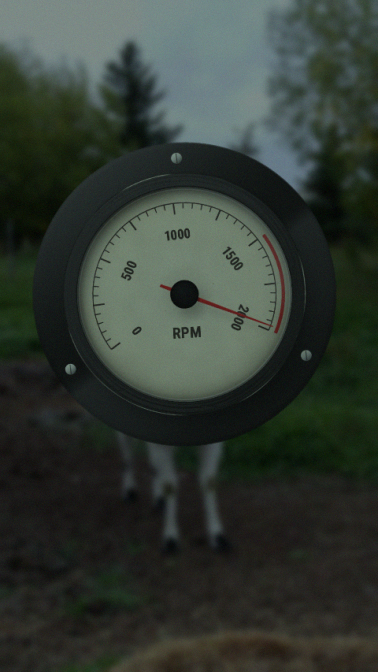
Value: 1975 rpm
